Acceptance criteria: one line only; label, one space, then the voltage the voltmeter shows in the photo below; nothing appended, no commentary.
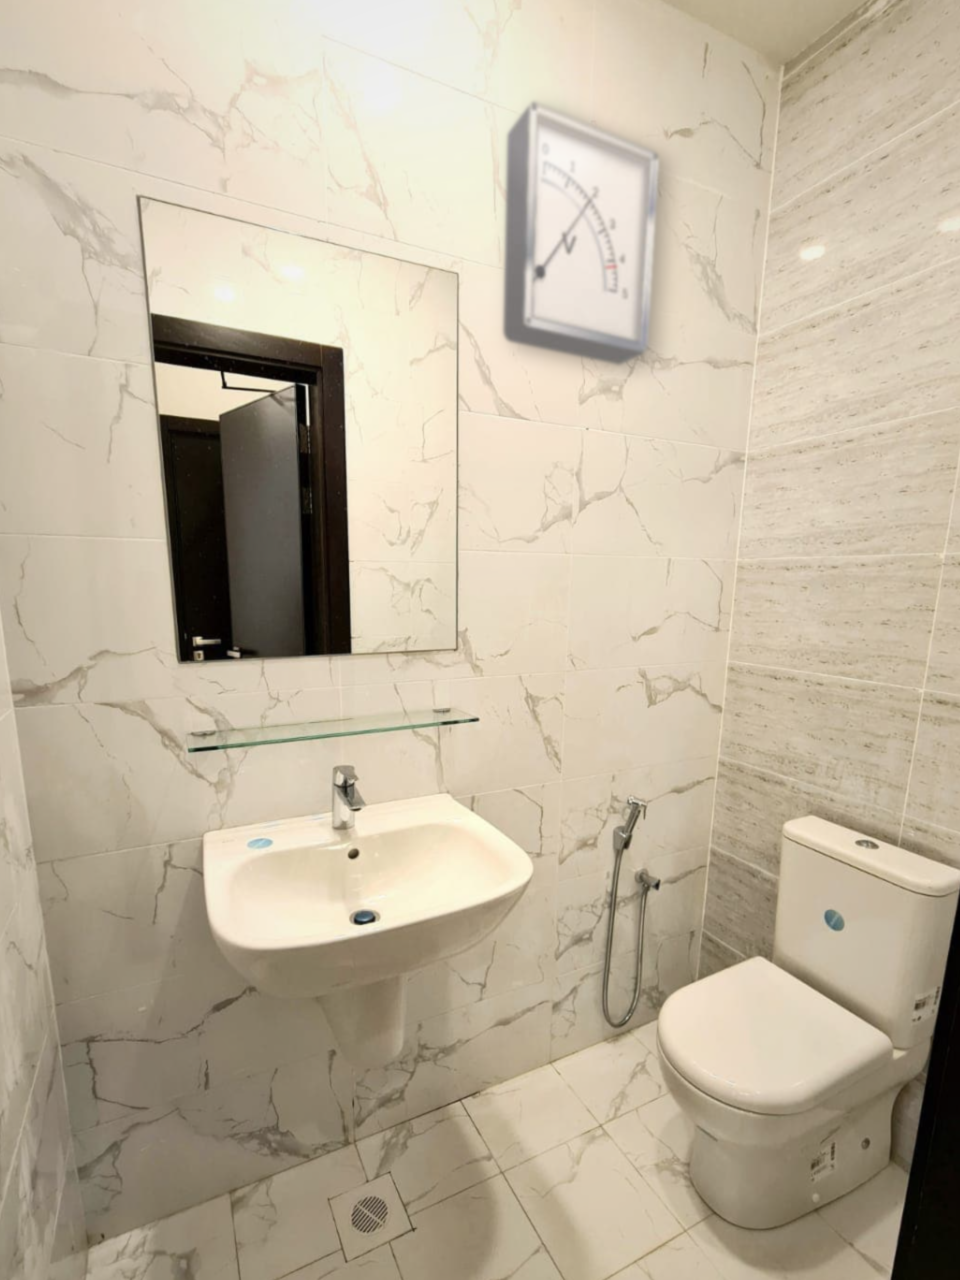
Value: 2 V
